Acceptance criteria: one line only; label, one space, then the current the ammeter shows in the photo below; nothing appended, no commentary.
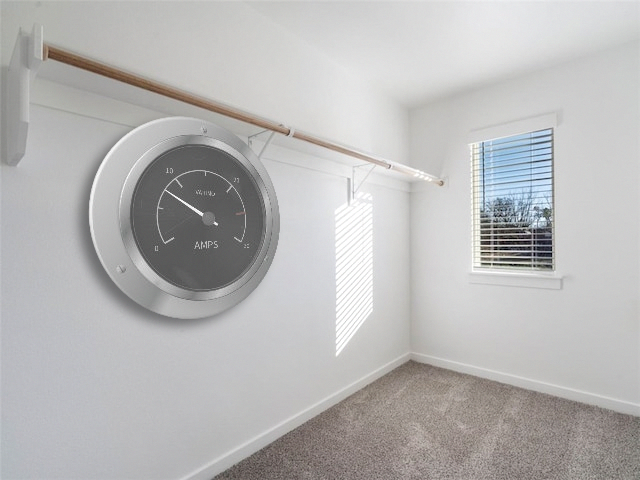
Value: 7.5 A
